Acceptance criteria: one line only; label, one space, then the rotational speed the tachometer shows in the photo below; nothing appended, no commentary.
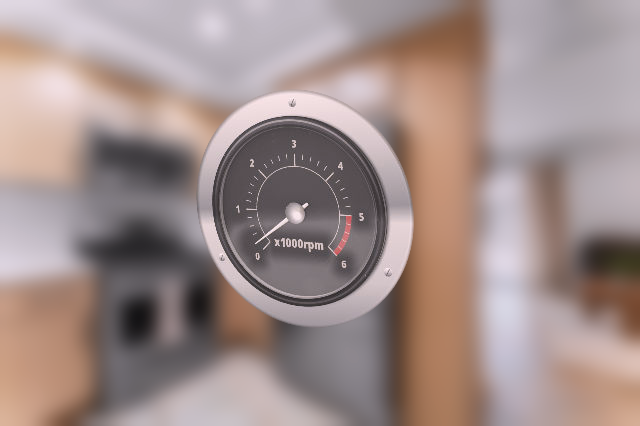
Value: 200 rpm
